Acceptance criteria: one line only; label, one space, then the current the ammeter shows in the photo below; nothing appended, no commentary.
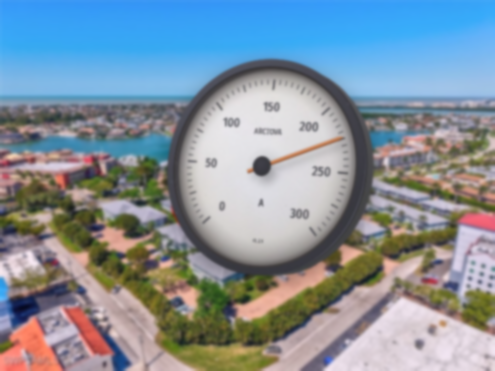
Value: 225 A
